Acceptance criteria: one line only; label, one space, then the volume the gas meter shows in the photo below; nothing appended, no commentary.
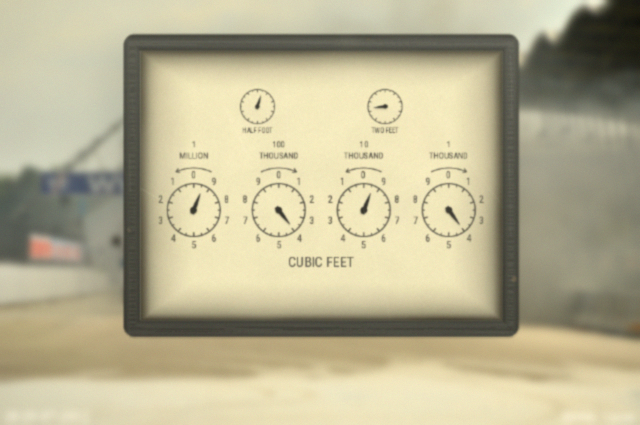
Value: 939400 ft³
